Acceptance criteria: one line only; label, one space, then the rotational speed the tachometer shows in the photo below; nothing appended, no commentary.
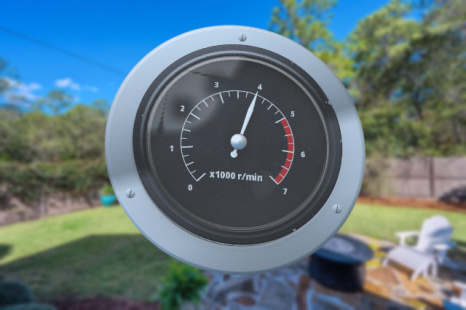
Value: 4000 rpm
